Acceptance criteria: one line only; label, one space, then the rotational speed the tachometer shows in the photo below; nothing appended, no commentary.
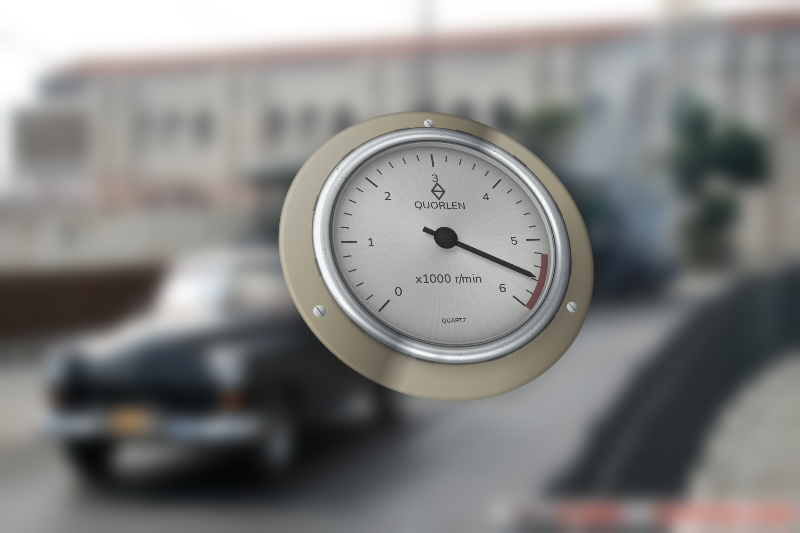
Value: 5600 rpm
